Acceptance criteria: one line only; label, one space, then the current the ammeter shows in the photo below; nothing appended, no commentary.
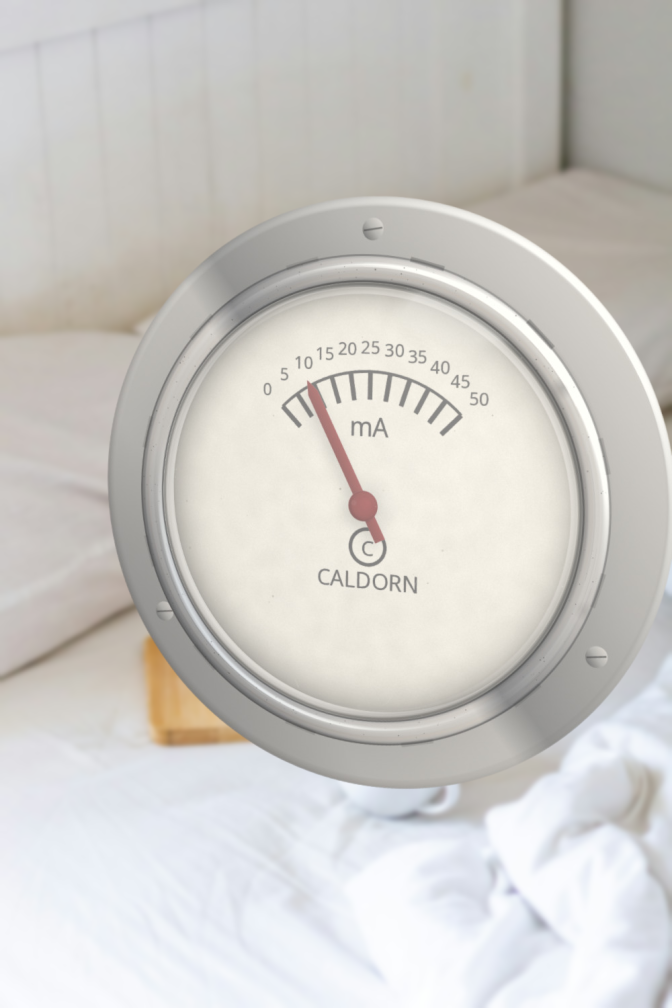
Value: 10 mA
